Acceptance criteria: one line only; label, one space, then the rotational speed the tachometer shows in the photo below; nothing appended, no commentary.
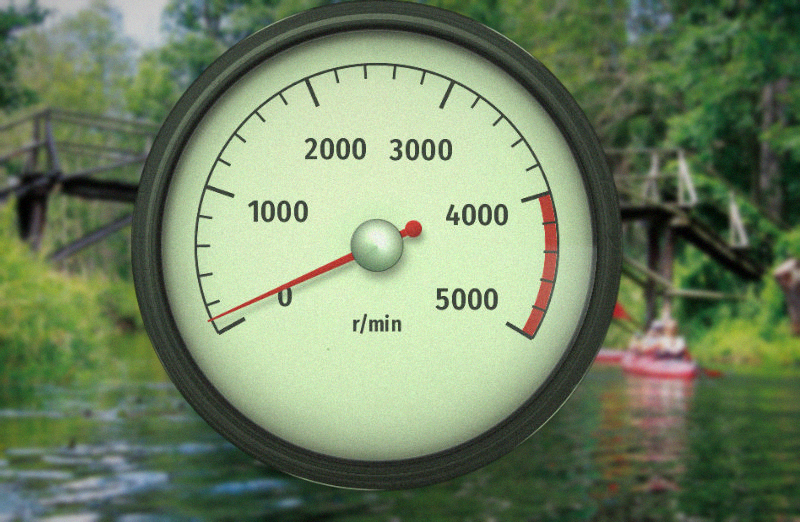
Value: 100 rpm
